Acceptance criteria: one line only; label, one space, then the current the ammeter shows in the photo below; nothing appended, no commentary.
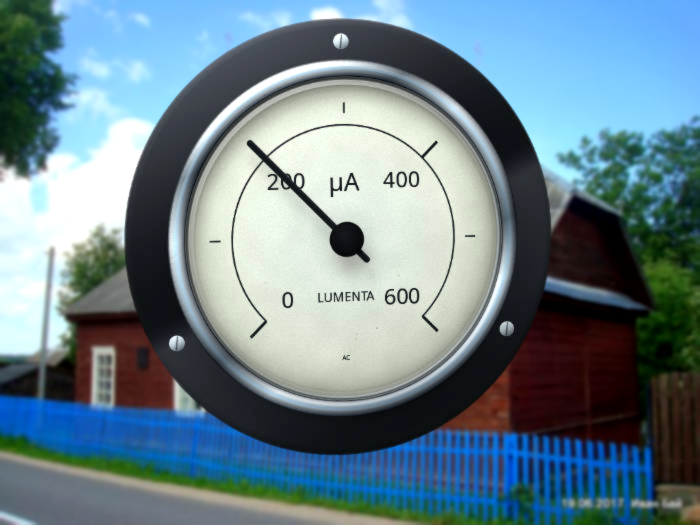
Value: 200 µA
